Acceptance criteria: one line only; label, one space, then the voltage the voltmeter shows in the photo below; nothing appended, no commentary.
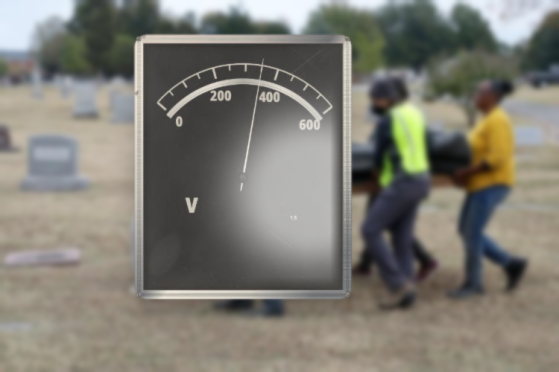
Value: 350 V
